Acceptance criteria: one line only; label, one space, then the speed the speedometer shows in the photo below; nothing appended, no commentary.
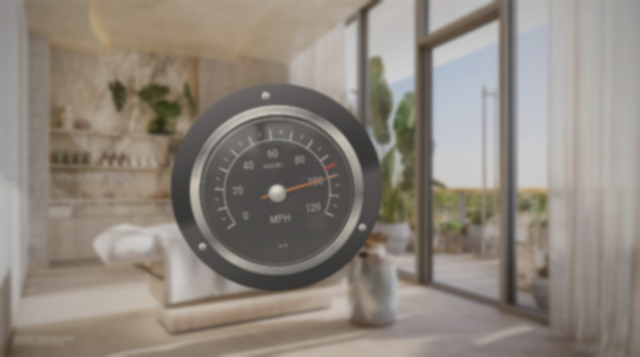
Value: 100 mph
